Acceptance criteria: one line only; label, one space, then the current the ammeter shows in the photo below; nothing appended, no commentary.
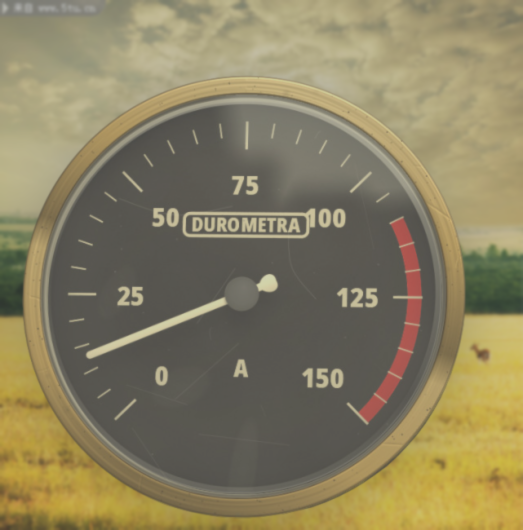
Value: 12.5 A
